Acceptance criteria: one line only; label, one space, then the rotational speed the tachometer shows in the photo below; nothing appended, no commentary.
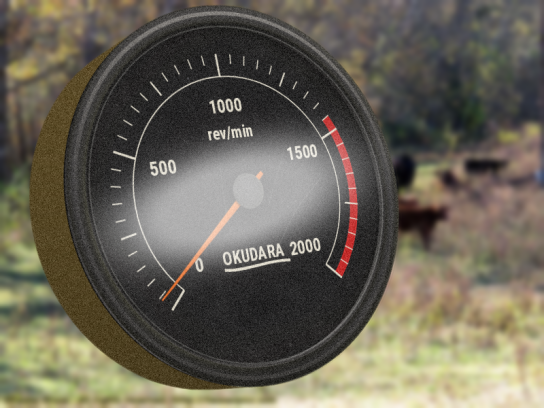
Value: 50 rpm
